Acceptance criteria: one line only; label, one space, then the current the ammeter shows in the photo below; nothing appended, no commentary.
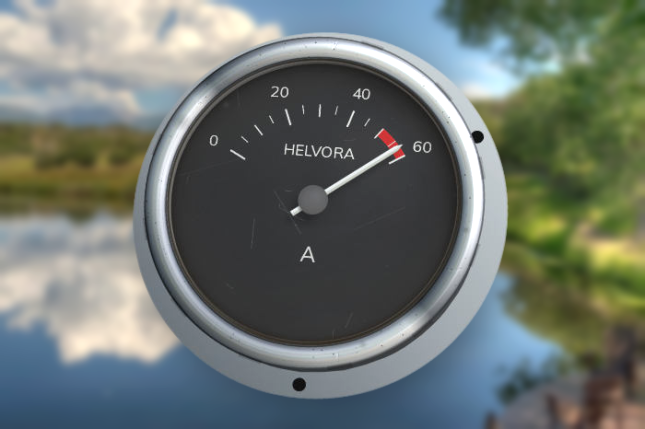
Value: 57.5 A
